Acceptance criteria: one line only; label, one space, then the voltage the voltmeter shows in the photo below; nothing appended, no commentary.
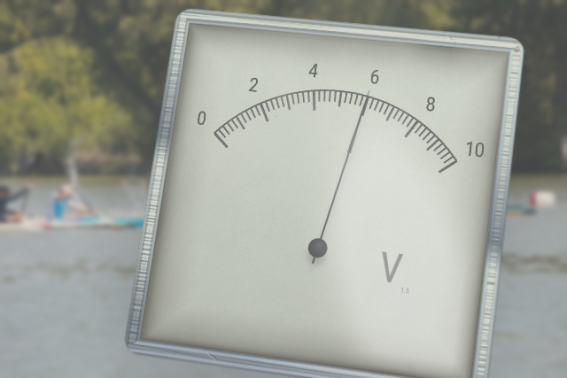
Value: 6 V
